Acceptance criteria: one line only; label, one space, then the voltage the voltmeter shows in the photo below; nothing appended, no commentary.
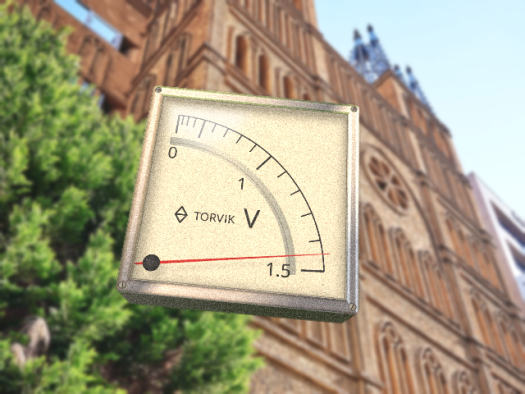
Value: 1.45 V
